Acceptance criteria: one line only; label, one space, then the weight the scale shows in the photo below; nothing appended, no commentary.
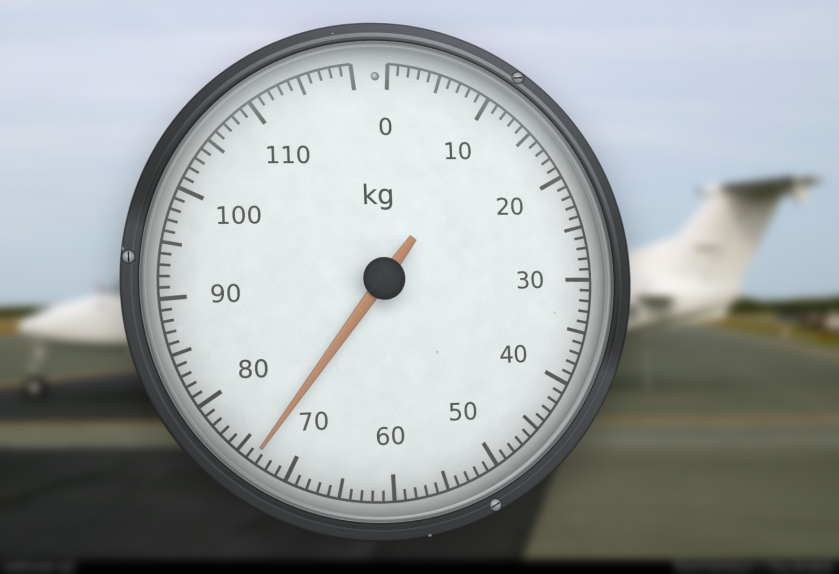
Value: 73.5 kg
